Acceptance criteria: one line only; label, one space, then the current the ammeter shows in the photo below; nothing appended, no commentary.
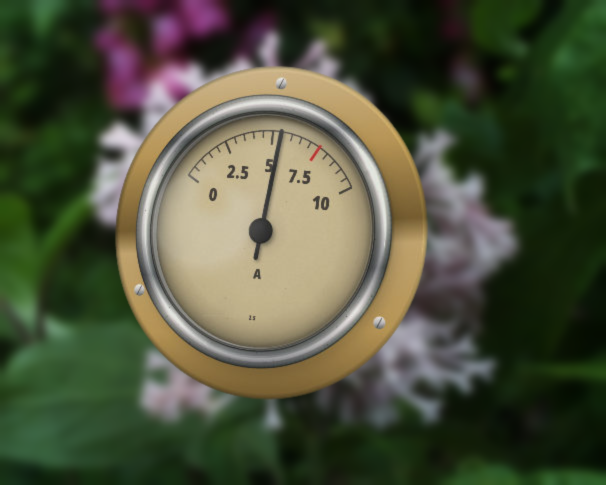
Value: 5.5 A
